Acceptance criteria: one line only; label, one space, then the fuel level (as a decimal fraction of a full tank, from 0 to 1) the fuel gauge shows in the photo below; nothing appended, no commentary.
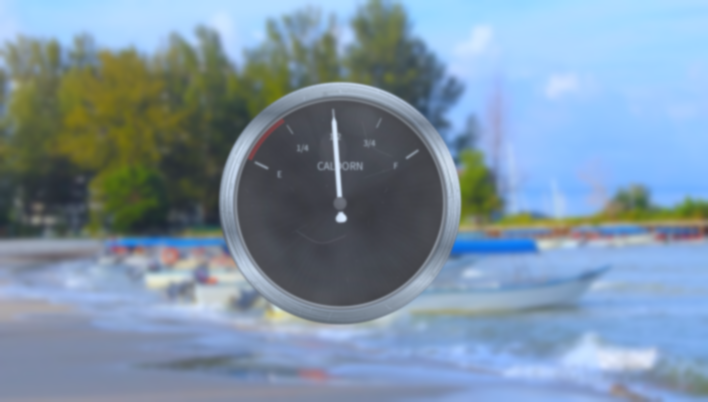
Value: 0.5
